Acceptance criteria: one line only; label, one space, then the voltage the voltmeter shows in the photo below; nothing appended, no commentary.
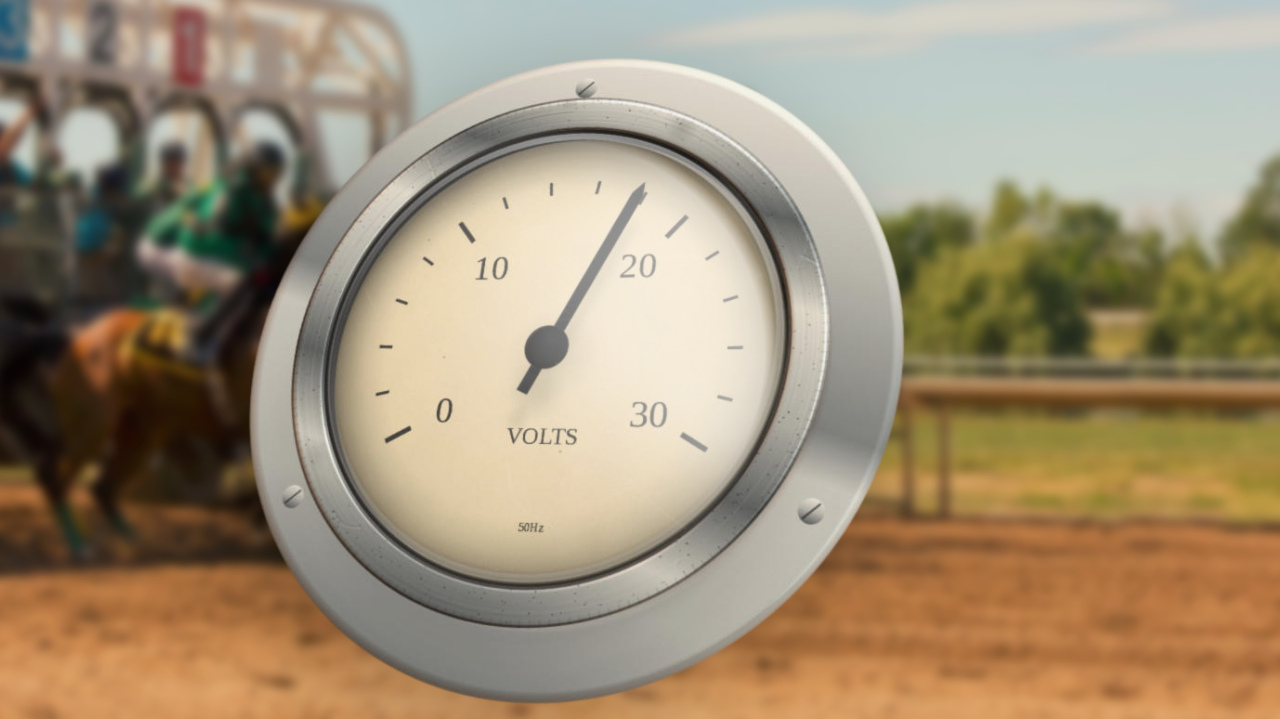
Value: 18 V
